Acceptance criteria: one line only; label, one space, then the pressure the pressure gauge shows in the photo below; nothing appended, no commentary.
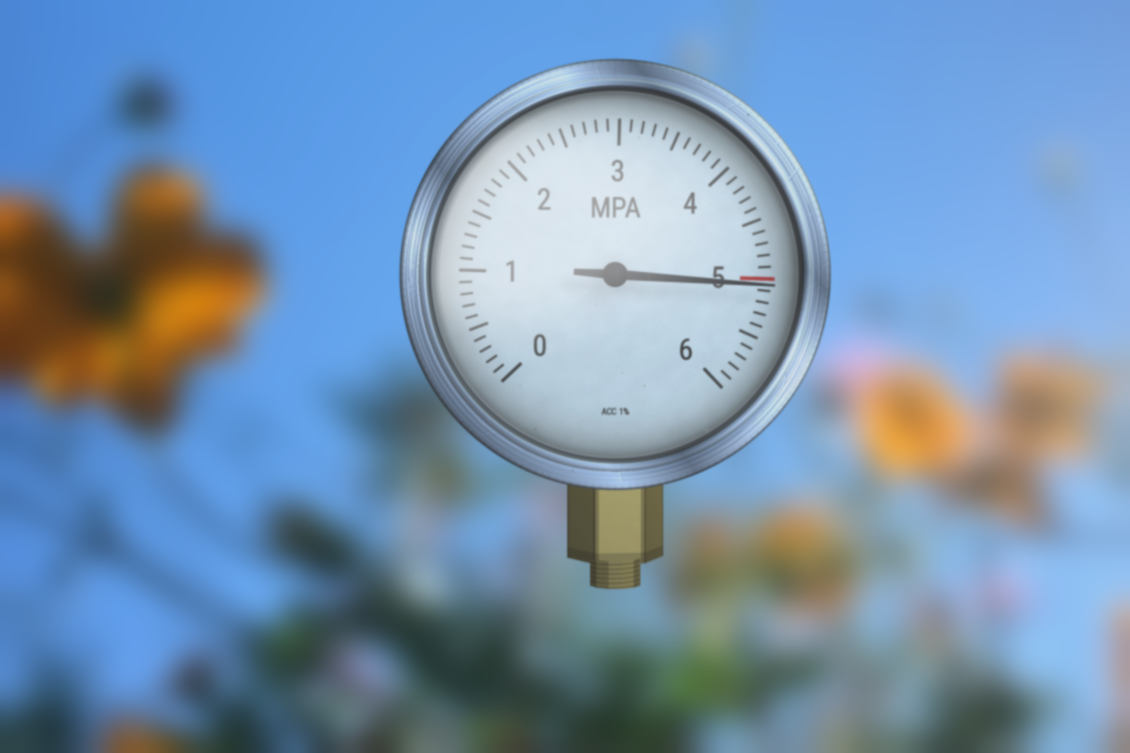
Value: 5.05 MPa
